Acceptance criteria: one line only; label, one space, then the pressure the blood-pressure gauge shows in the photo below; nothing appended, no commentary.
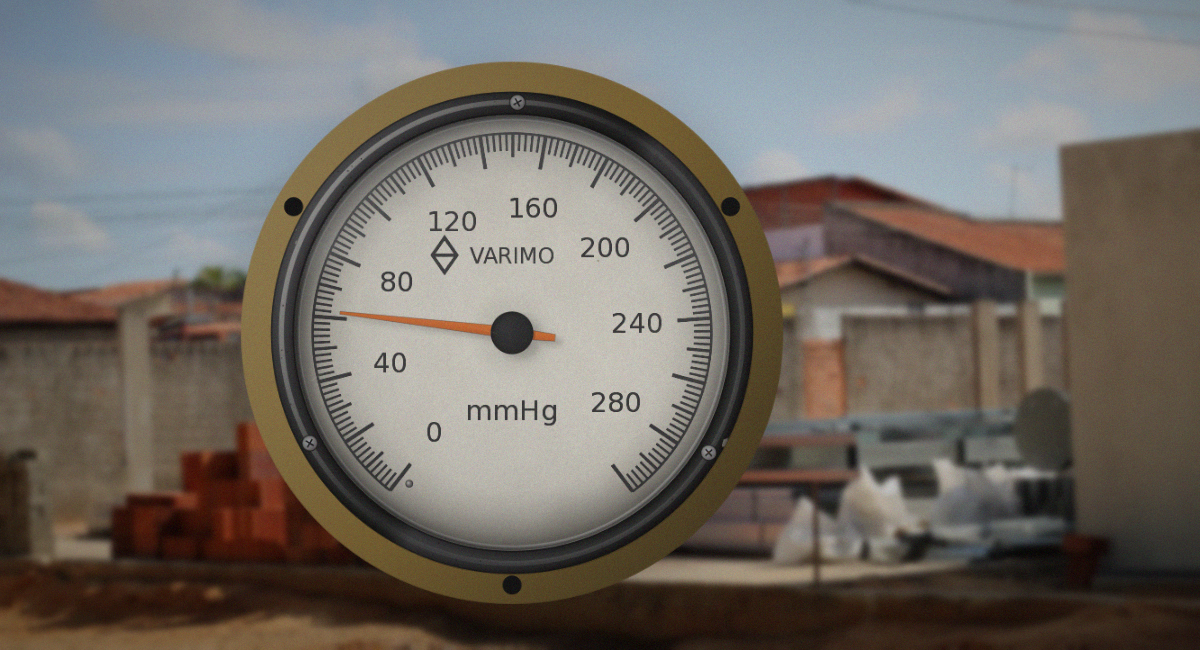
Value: 62 mmHg
